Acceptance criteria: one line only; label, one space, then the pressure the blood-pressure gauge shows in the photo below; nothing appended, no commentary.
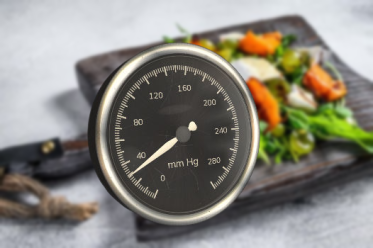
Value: 30 mmHg
